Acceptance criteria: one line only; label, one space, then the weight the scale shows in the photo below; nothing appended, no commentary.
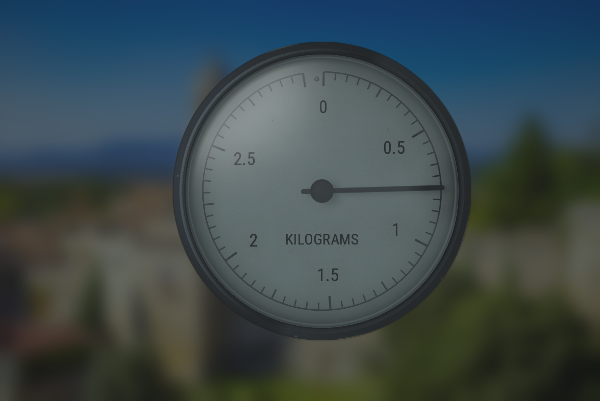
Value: 0.75 kg
